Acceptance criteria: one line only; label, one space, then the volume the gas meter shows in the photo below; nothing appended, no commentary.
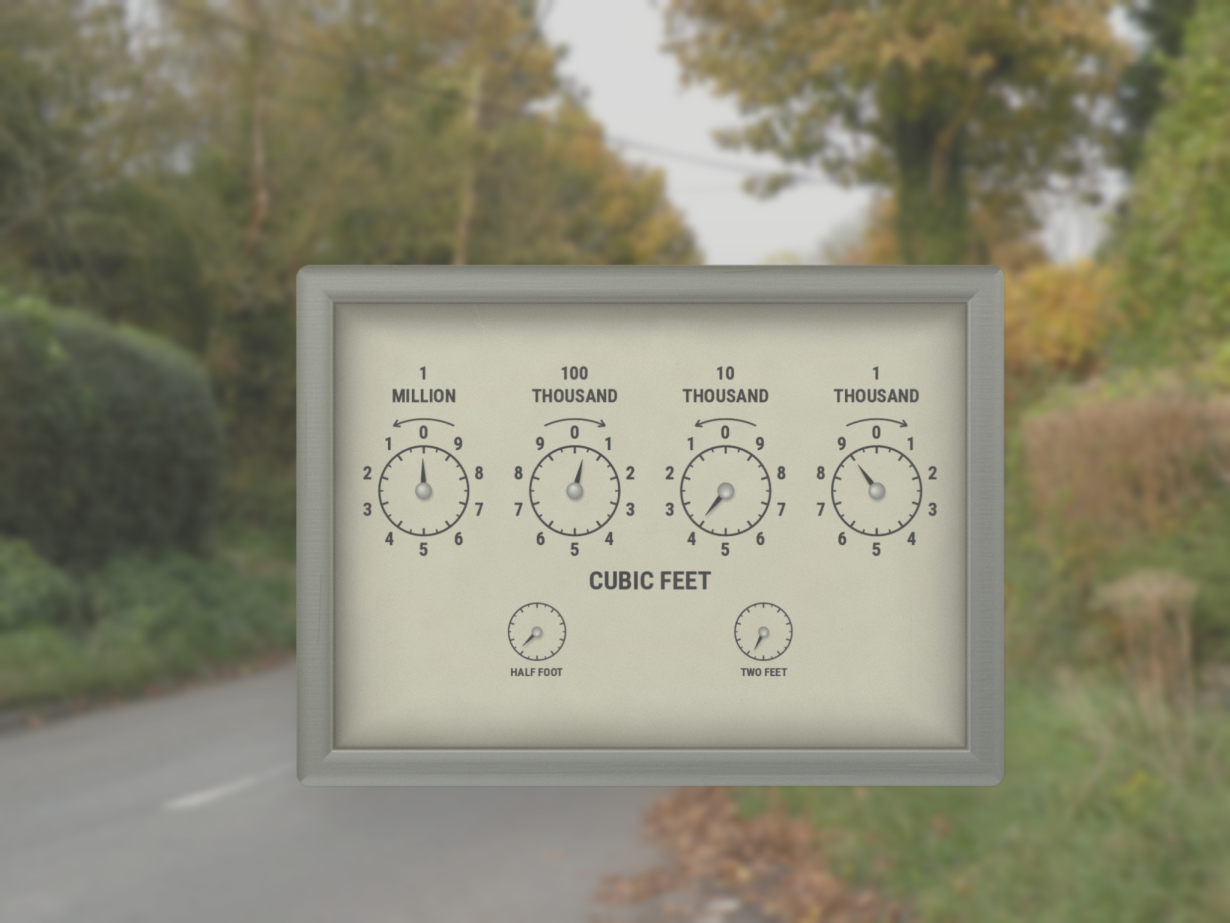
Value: 3900 ft³
